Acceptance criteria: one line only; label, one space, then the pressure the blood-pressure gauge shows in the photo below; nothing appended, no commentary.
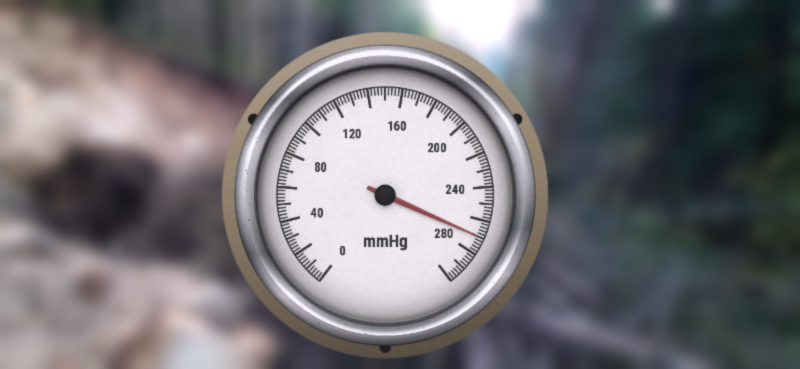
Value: 270 mmHg
